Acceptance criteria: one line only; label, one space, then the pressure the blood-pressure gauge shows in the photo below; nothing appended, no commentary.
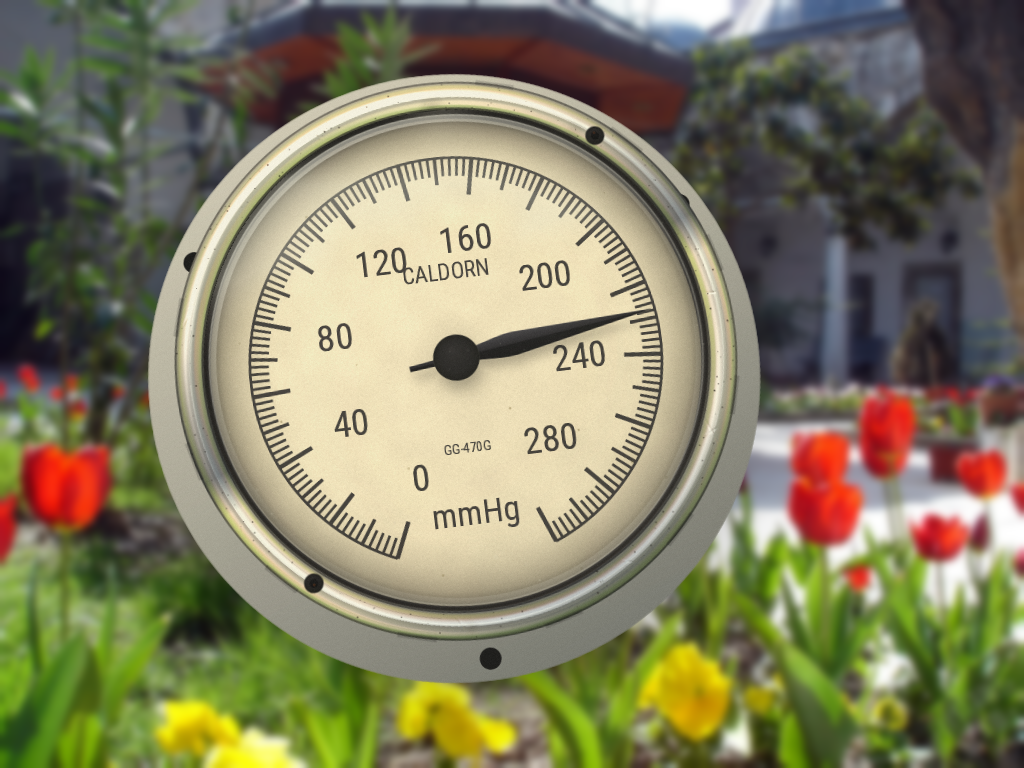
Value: 228 mmHg
